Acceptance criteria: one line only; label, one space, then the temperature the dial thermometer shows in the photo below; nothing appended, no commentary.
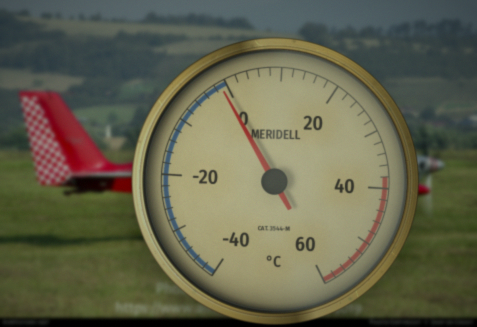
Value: -1 °C
